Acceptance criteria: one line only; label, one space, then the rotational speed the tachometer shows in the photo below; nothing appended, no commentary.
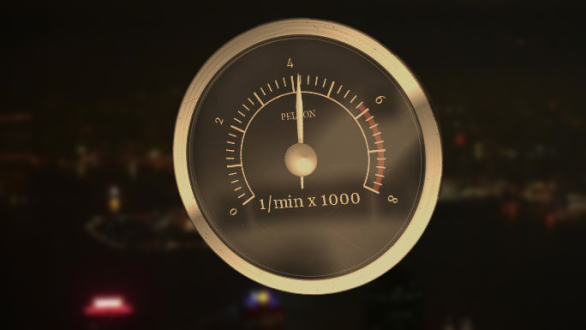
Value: 4200 rpm
